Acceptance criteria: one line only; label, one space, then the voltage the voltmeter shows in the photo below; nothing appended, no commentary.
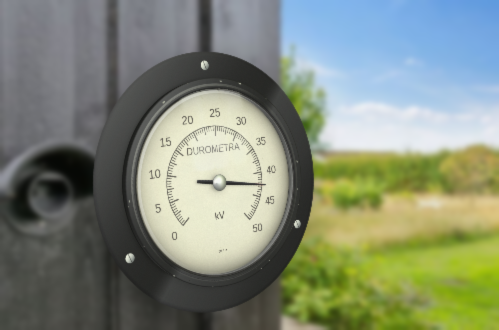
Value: 42.5 kV
